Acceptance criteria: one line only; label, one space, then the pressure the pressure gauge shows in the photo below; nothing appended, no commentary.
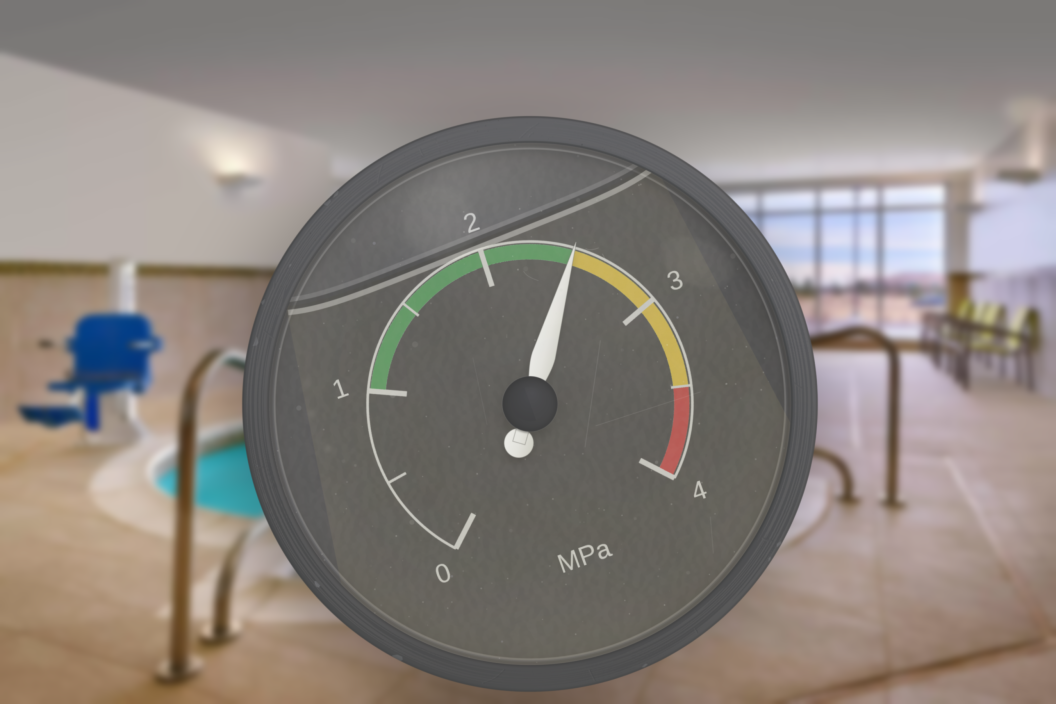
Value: 2.5 MPa
